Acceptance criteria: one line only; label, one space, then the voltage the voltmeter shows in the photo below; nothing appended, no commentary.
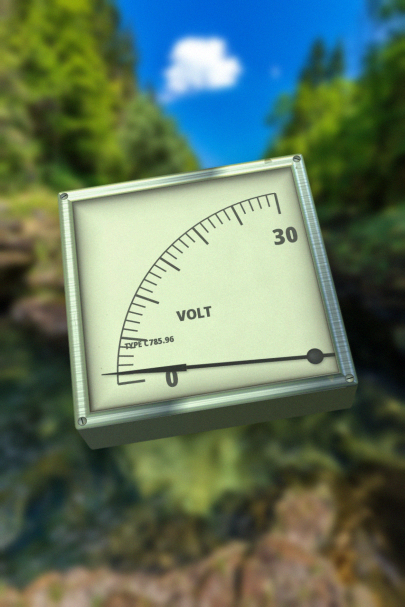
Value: 1 V
